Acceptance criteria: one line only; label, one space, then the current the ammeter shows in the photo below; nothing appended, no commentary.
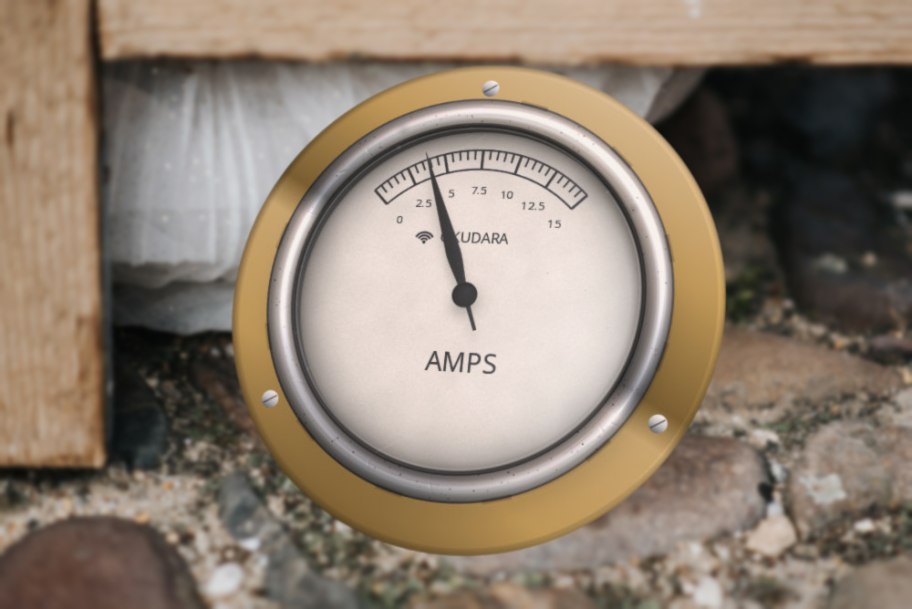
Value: 4 A
